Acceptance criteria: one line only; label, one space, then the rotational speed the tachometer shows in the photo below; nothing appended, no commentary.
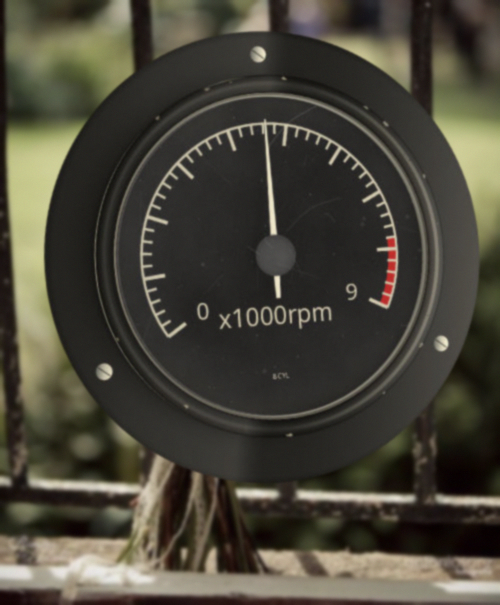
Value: 4600 rpm
